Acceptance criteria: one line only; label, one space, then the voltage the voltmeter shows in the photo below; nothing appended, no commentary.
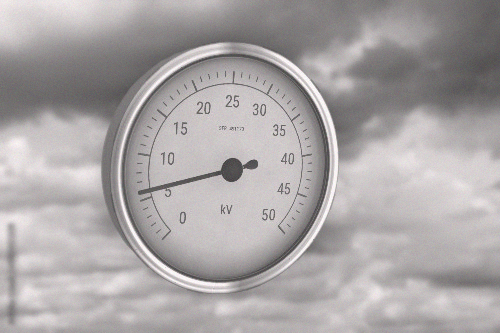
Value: 6 kV
